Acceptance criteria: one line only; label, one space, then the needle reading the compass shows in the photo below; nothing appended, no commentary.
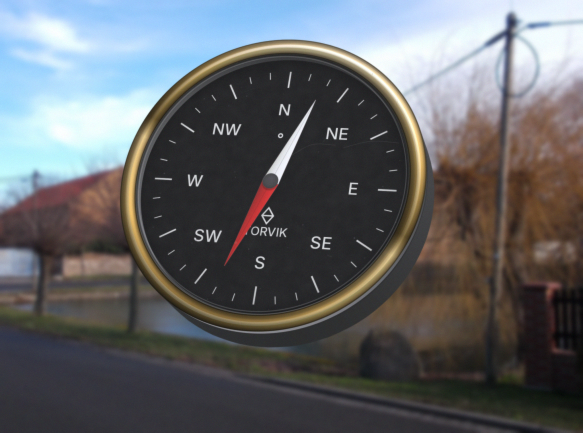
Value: 200 °
